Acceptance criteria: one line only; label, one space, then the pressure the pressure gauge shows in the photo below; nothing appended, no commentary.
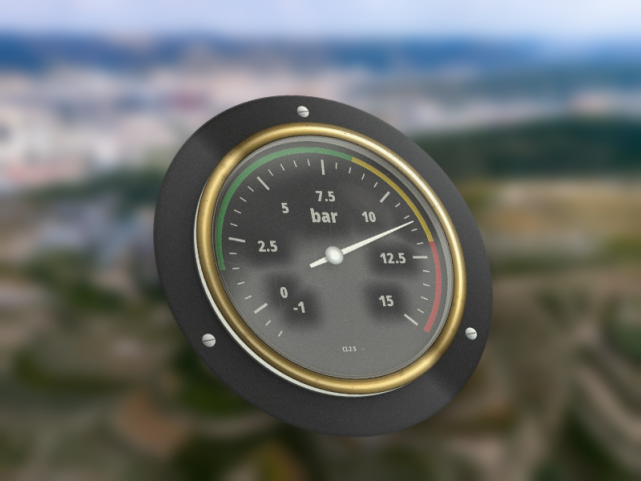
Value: 11.25 bar
